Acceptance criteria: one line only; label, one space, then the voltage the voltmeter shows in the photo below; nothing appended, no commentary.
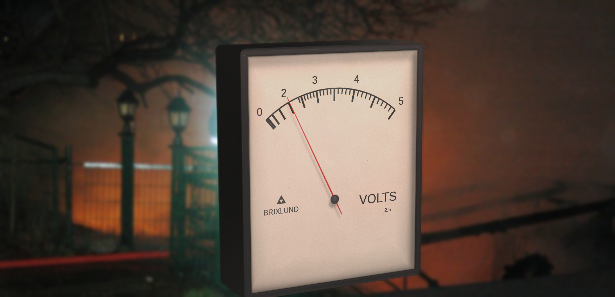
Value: 2 V
